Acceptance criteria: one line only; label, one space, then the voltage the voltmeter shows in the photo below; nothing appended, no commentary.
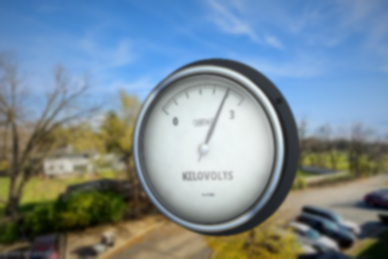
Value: 2.5 kV
